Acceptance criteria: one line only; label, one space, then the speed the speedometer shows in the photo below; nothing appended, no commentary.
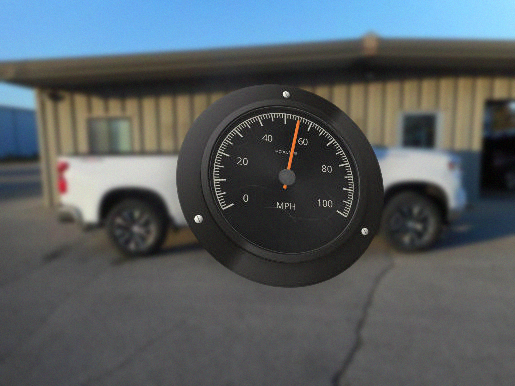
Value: 55 mph
